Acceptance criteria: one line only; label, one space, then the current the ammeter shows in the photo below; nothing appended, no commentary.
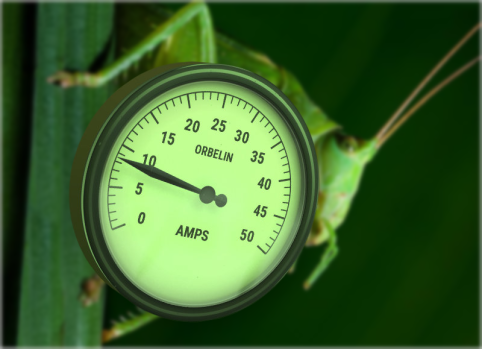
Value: 8.5 A
